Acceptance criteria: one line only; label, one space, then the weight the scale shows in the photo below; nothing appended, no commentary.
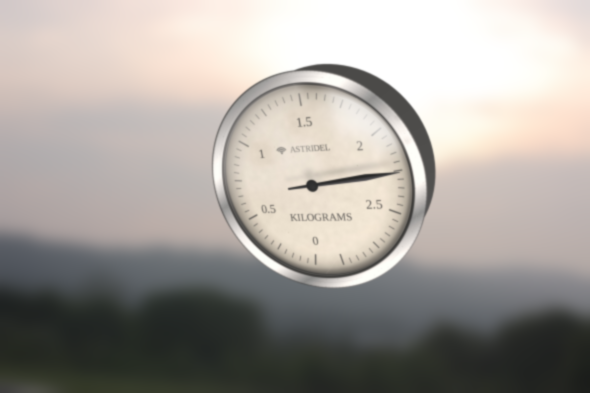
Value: 2.25 kg
